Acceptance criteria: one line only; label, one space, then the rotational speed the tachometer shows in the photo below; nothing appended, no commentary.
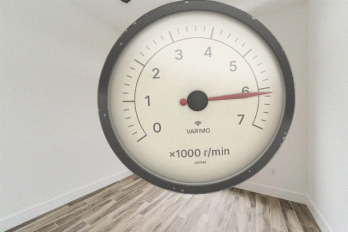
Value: 6100 rpm
